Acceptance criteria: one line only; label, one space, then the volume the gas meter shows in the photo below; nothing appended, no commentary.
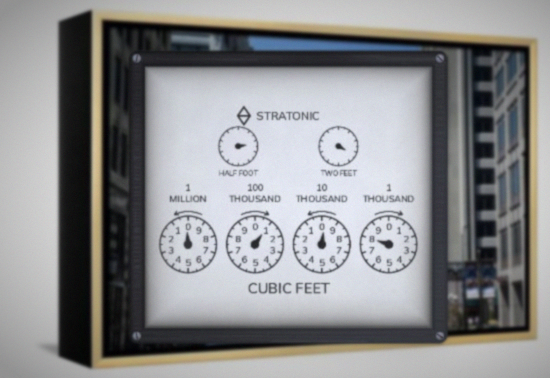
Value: 9800 ft³
